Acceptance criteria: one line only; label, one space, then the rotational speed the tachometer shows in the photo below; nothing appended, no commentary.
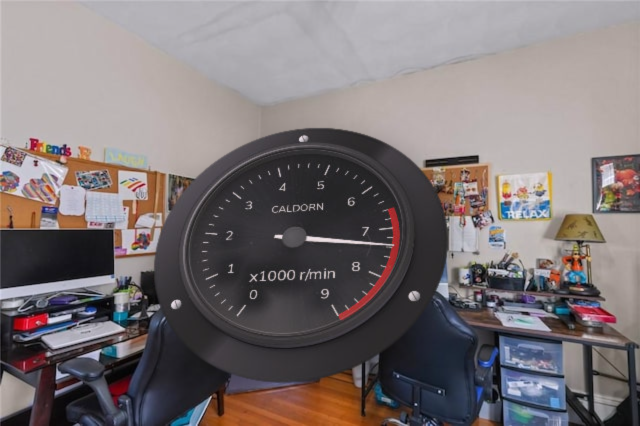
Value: 7400 rpm
